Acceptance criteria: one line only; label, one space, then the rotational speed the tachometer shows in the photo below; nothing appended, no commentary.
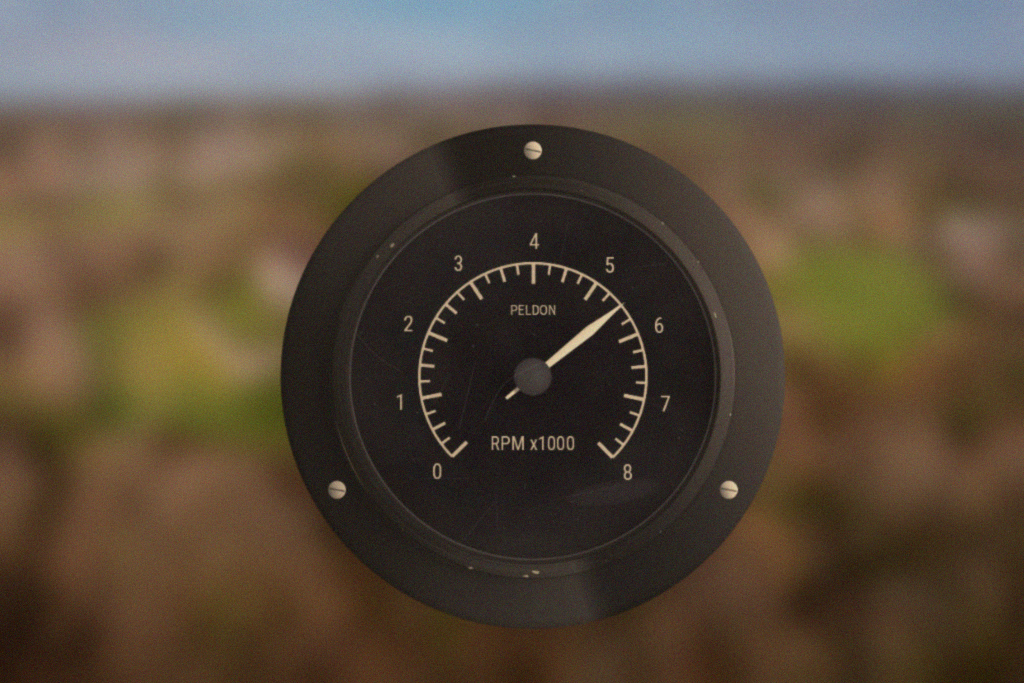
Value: 5500 rpm
